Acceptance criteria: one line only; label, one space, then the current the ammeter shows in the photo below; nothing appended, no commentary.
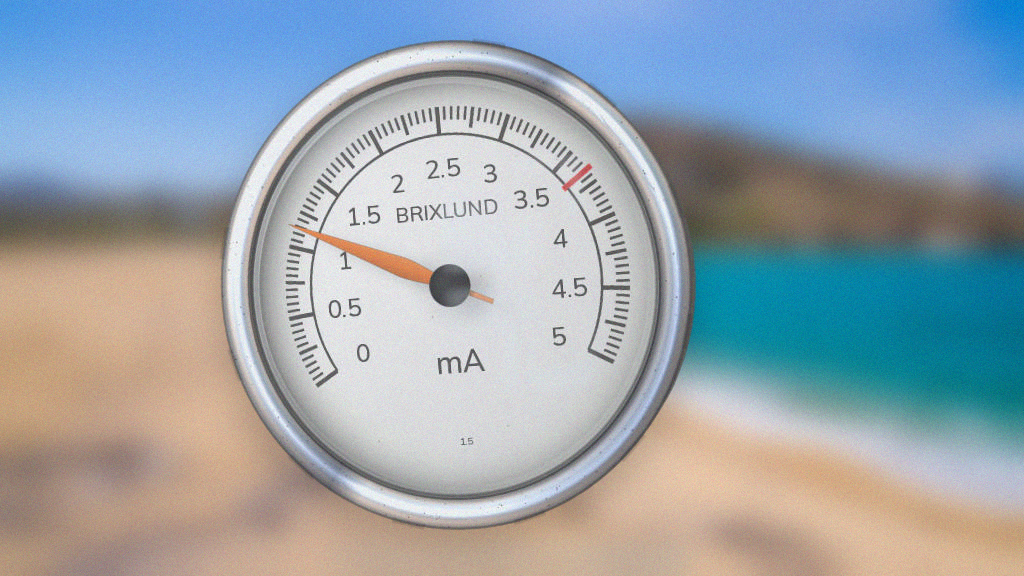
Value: 1.15 mA
